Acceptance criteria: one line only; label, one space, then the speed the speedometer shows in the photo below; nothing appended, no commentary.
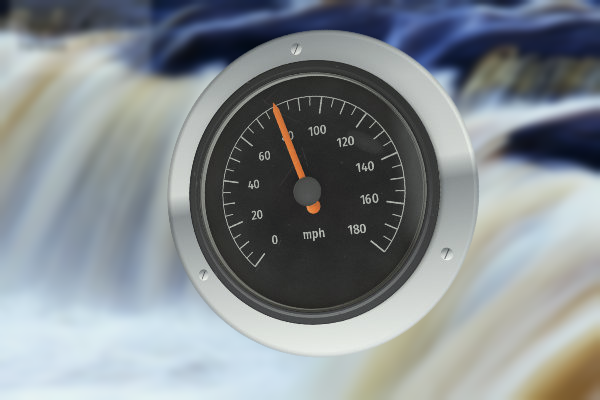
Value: 80 mph
